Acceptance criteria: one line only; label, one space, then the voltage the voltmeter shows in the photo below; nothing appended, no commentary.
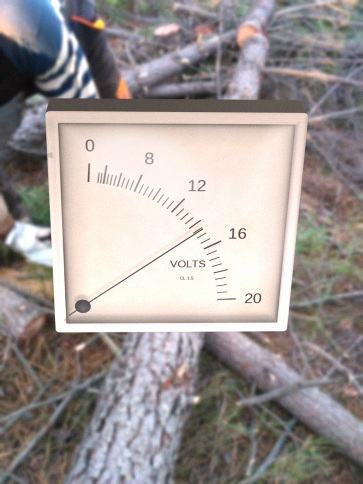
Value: 14.5 V
